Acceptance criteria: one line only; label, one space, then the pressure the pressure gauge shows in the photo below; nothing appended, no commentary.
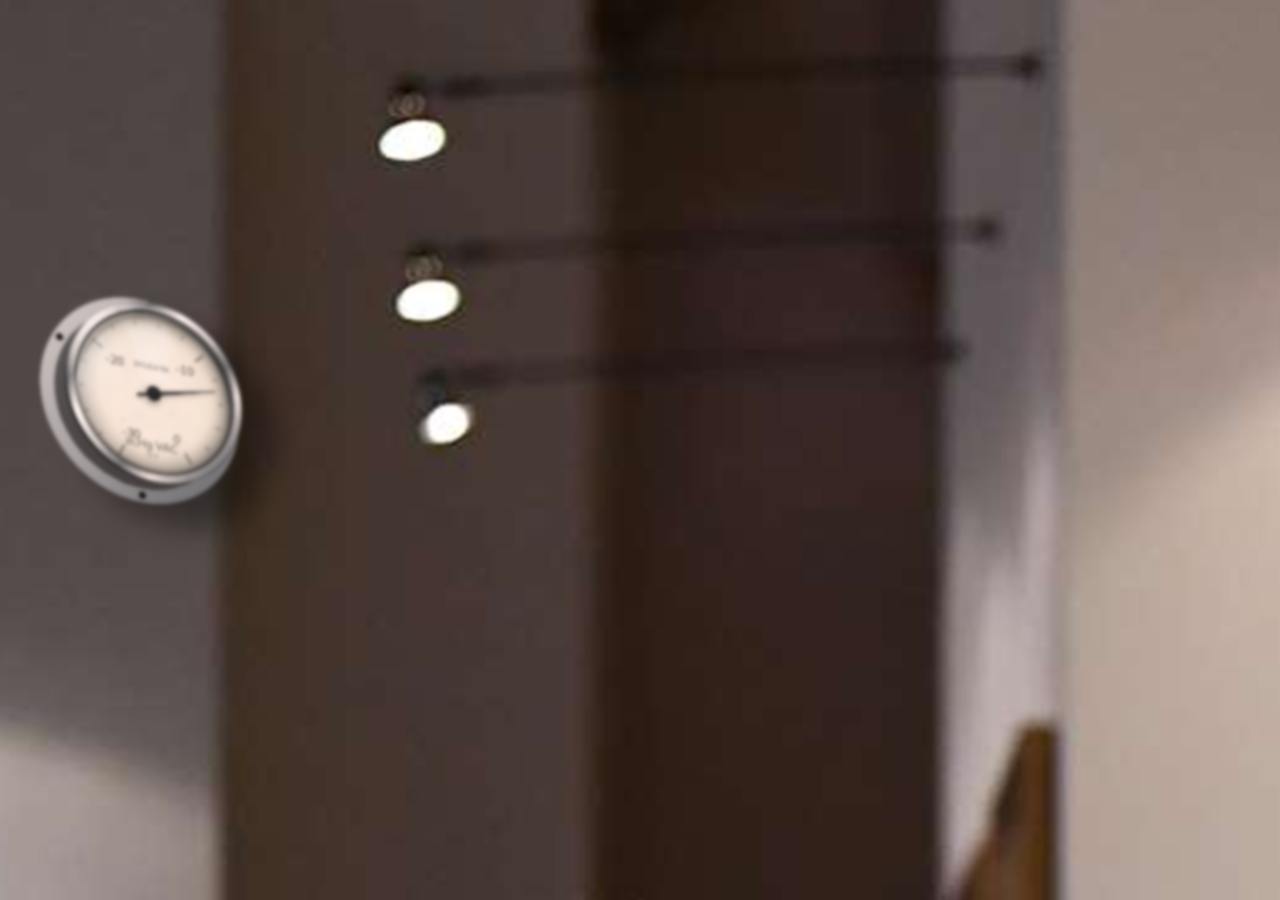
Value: -7 inHg
